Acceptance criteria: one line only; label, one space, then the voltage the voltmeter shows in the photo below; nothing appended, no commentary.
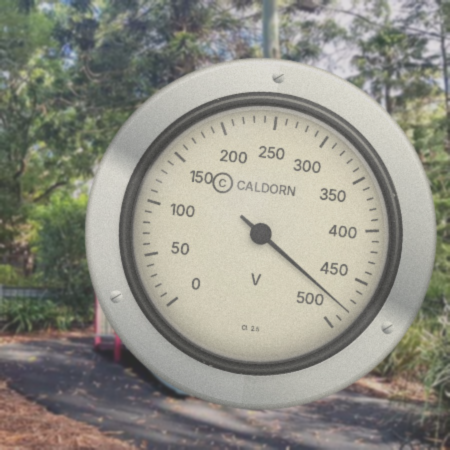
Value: 480 V
